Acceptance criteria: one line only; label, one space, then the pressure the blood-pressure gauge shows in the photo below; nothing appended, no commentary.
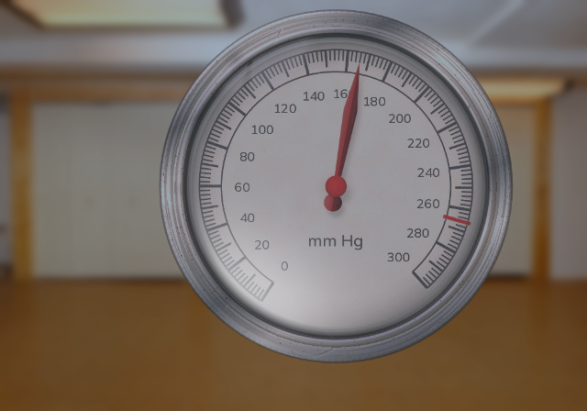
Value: 166 mmHg
